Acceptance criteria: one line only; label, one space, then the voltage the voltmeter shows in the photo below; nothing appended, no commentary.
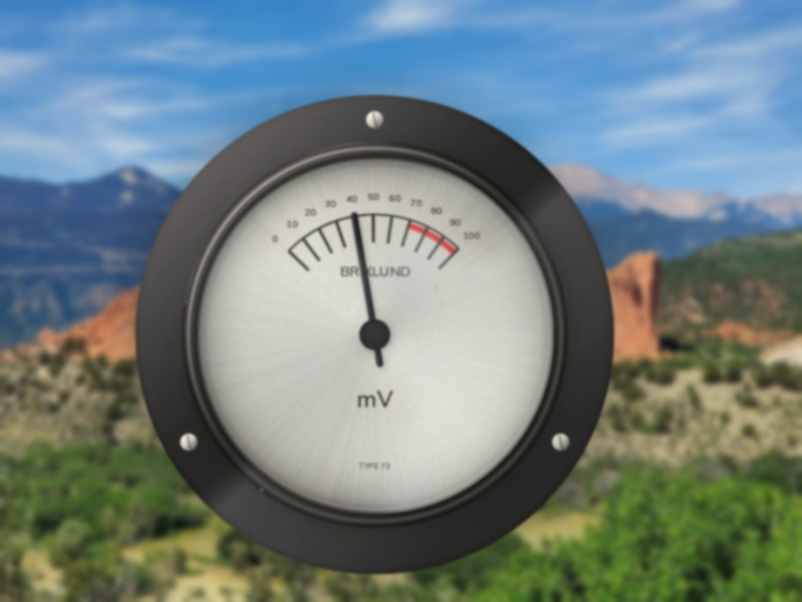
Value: 40 mV
